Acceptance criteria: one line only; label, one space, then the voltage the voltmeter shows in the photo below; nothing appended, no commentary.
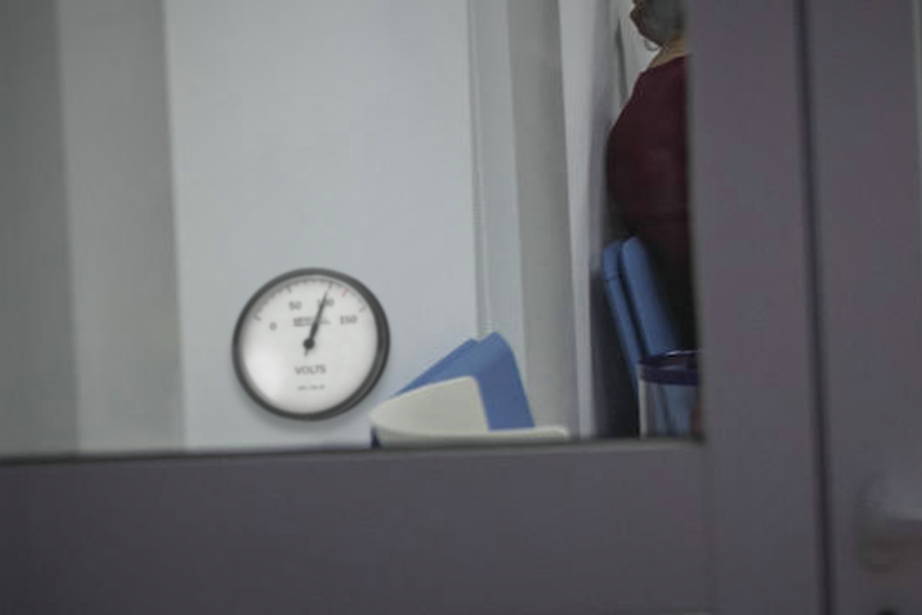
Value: 100 V
